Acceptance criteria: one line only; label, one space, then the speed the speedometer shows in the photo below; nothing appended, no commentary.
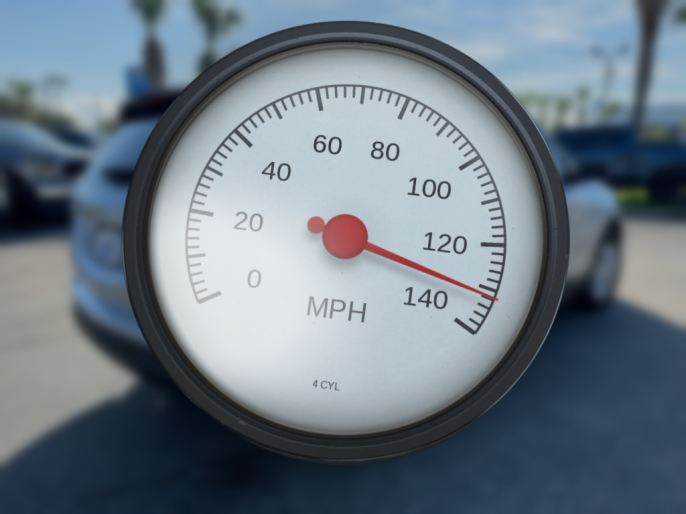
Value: 132 mph
